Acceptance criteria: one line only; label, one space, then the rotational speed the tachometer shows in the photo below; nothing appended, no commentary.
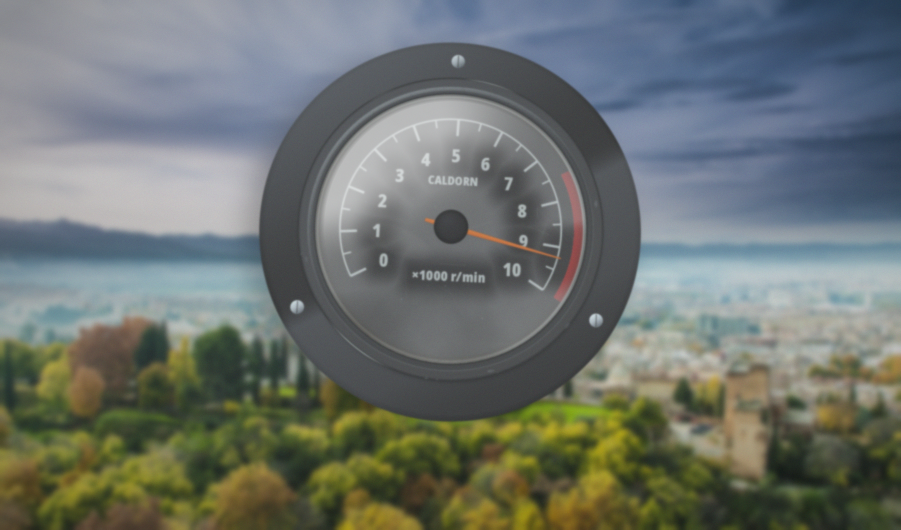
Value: 9250 rpm
